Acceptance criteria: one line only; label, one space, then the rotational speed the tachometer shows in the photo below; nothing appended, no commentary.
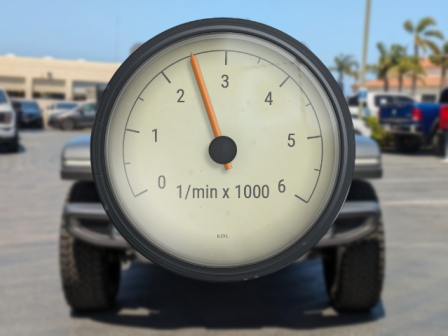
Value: 2500 rpm
